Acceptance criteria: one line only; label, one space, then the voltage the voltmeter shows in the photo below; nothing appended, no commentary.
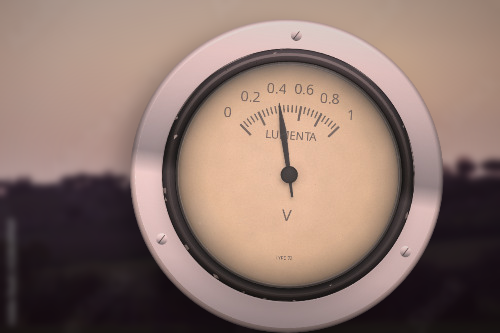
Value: 0.4 V
